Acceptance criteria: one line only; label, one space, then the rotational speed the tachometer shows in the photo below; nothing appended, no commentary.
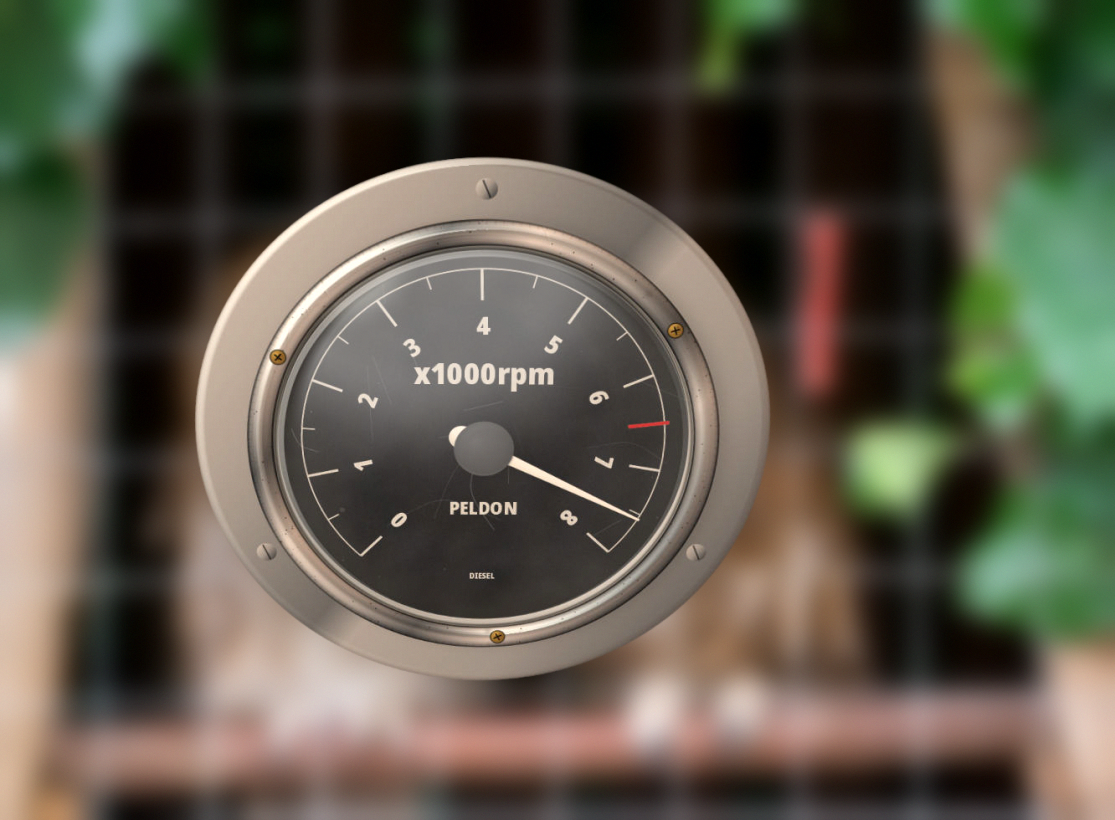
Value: 7500 rpm
